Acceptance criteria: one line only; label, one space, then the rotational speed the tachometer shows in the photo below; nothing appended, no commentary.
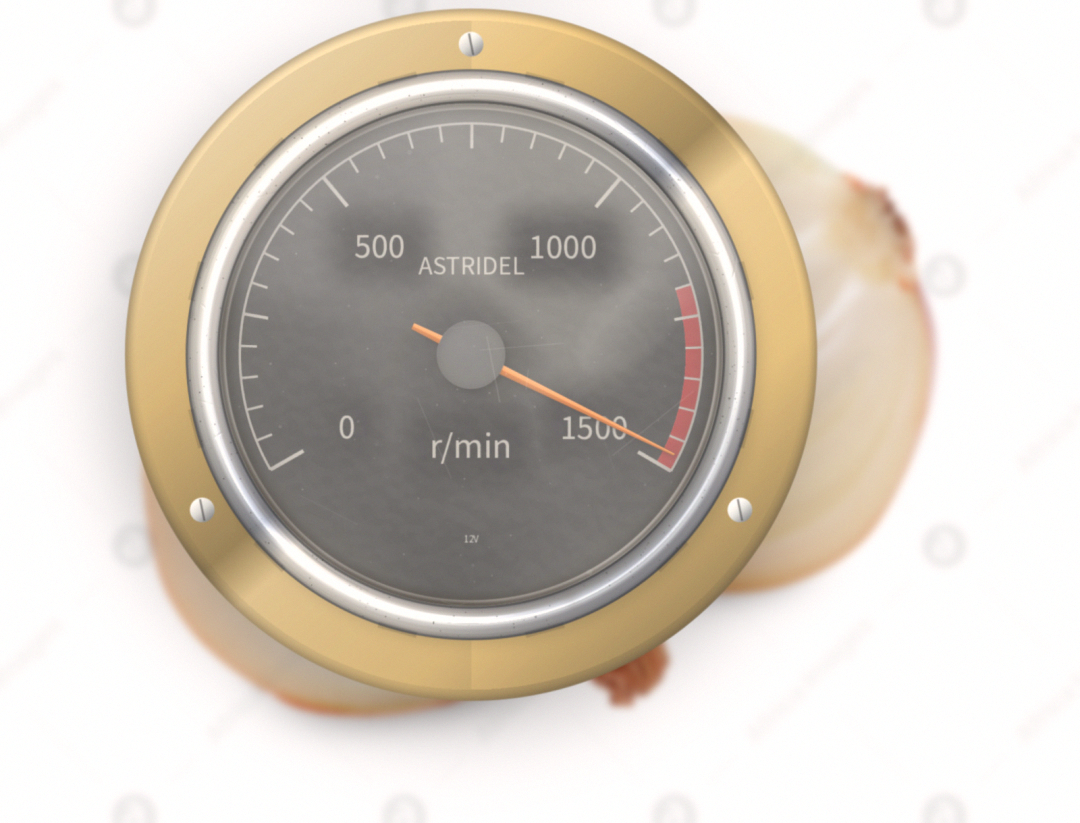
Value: 1475 rpm
